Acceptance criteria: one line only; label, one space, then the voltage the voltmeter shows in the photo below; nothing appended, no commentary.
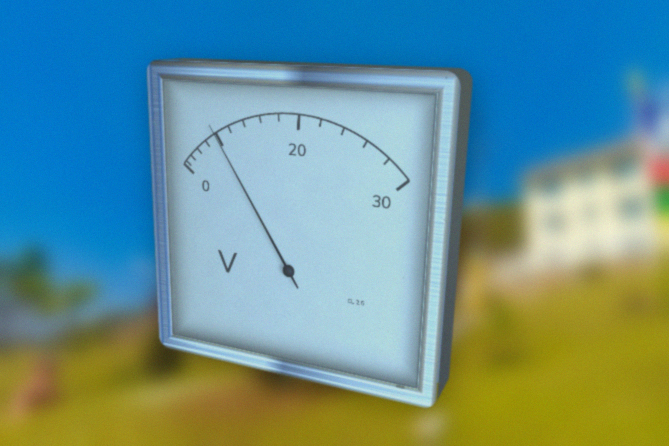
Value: 10 V
